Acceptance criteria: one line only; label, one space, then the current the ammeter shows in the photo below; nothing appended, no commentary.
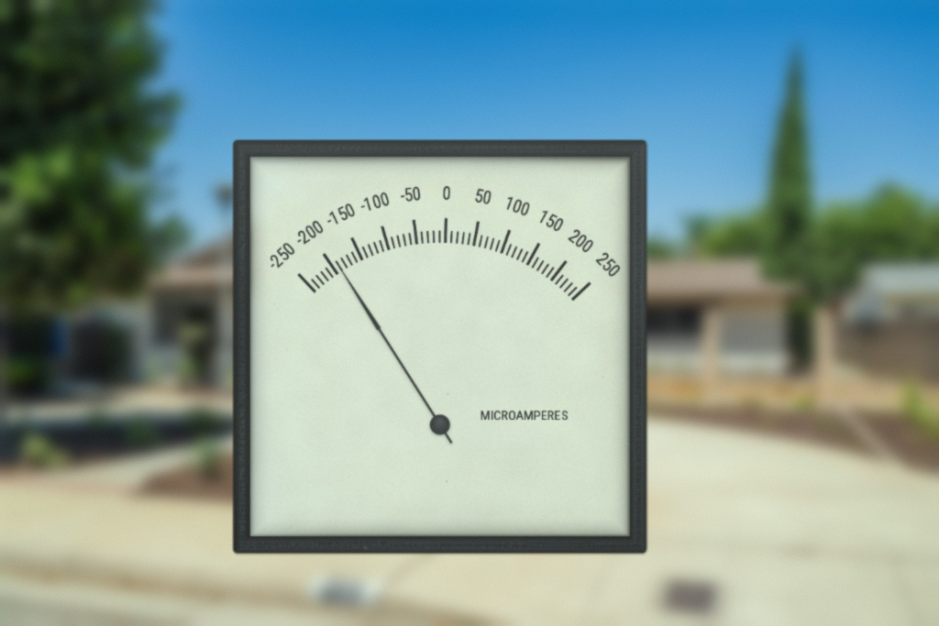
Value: -190 µA
